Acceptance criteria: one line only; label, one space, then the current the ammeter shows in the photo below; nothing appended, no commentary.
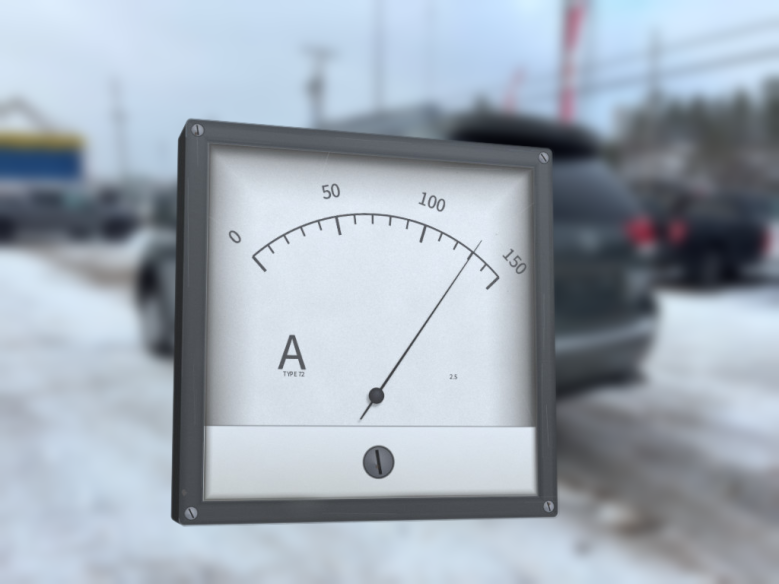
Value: 130 A
